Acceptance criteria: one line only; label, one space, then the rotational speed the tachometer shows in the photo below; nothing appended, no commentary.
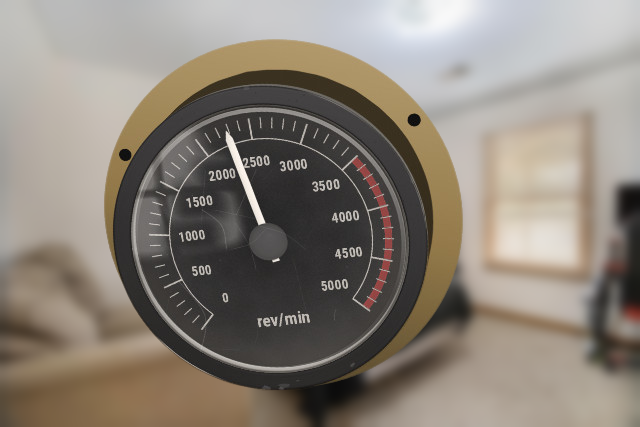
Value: 2300 rpm
